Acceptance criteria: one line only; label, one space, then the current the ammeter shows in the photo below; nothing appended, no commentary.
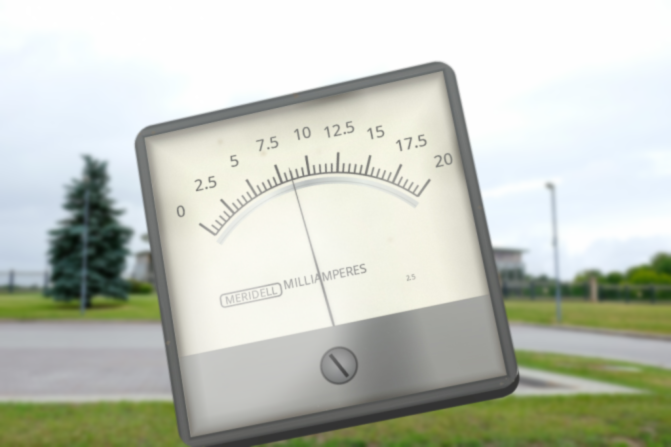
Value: 8.5 mA
